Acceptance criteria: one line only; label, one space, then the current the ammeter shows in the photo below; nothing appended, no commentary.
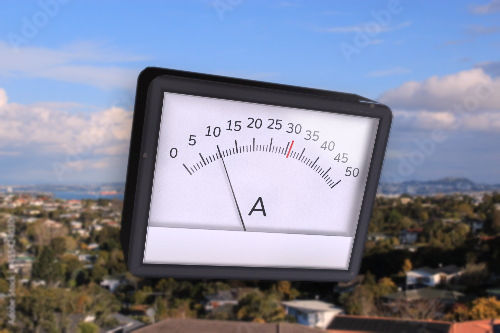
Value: 10 A
